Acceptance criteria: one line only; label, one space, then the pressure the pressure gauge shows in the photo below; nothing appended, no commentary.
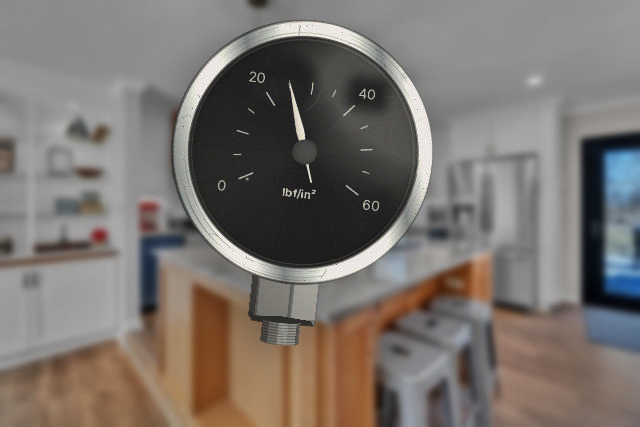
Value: 25 psi
